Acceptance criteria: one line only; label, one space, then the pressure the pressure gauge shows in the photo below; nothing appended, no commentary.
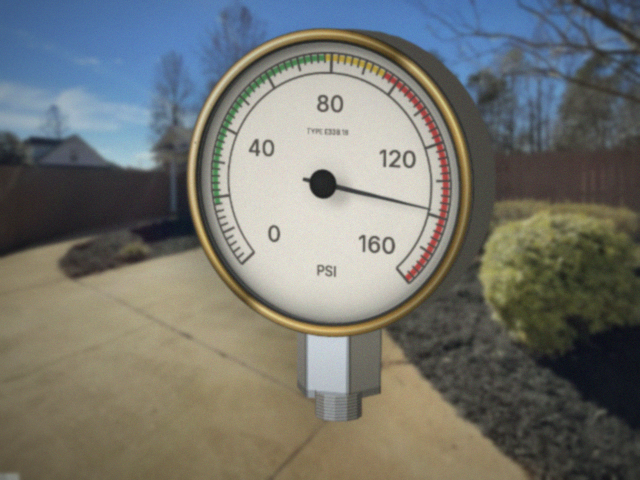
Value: 138 psi
